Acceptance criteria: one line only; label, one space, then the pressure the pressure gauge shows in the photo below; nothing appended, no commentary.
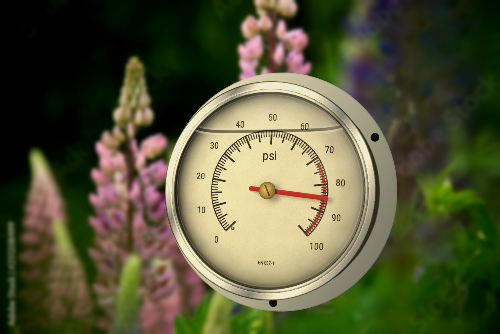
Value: 85 psi
